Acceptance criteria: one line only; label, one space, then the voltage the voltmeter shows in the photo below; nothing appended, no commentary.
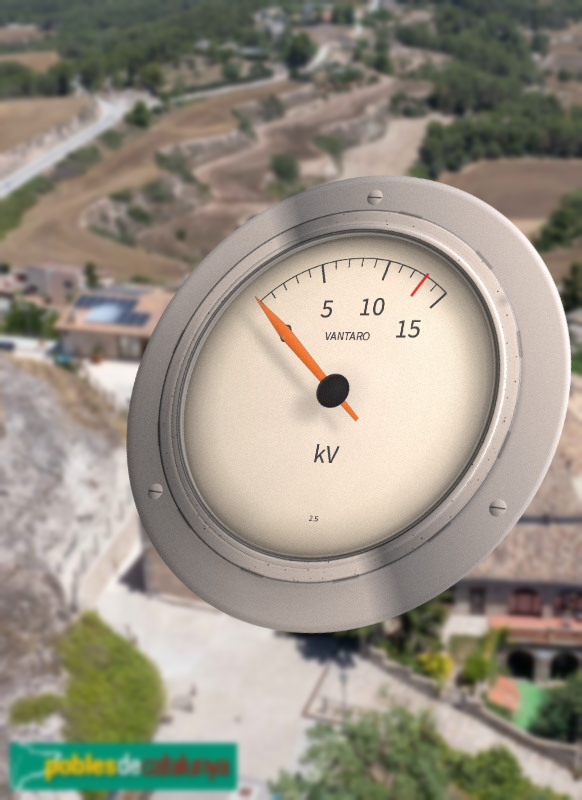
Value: 0 kV
